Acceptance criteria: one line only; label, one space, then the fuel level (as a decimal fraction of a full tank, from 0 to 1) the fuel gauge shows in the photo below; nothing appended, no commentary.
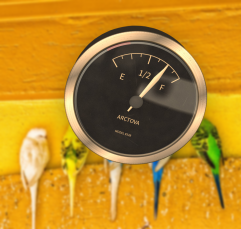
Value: 0.75
